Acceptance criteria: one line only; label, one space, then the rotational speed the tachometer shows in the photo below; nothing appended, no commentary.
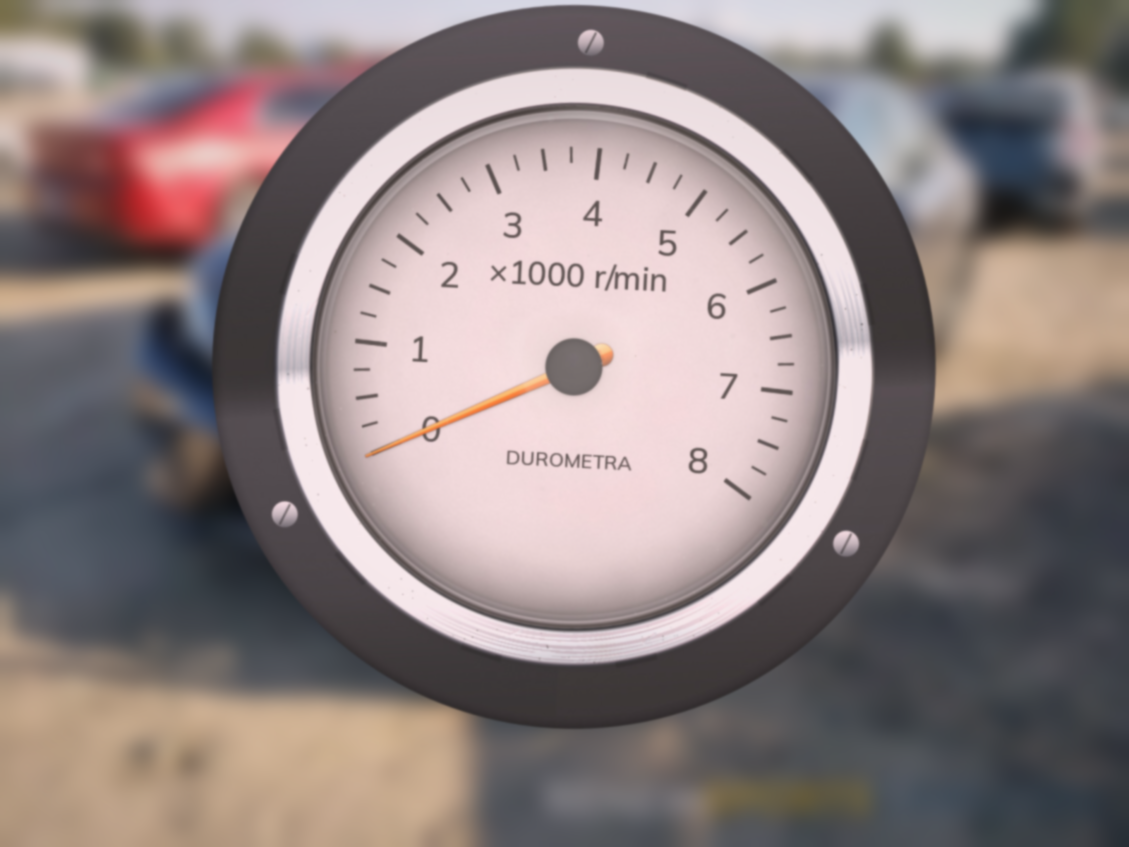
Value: 0 rpm
